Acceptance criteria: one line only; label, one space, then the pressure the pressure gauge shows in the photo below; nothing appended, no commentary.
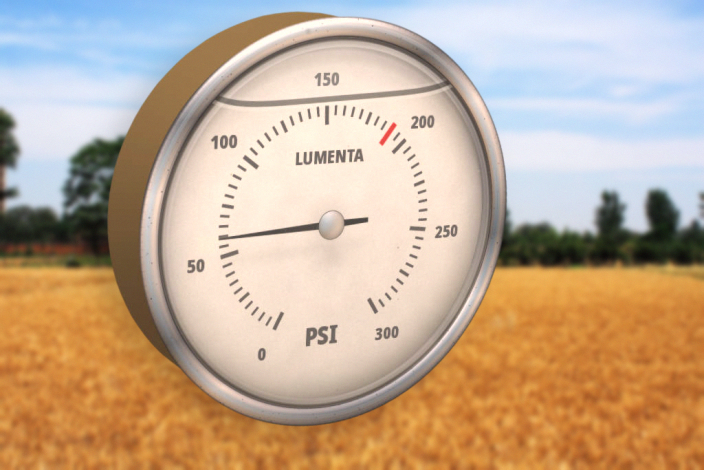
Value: 60 psi
